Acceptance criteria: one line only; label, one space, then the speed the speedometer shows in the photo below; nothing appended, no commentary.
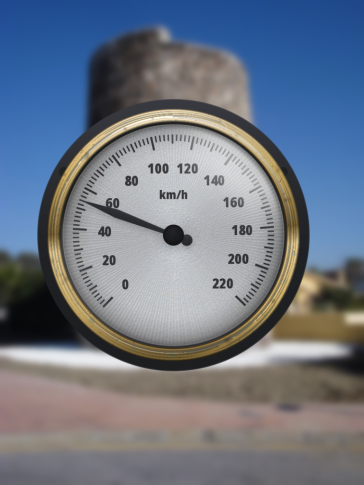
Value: 54 km/h
